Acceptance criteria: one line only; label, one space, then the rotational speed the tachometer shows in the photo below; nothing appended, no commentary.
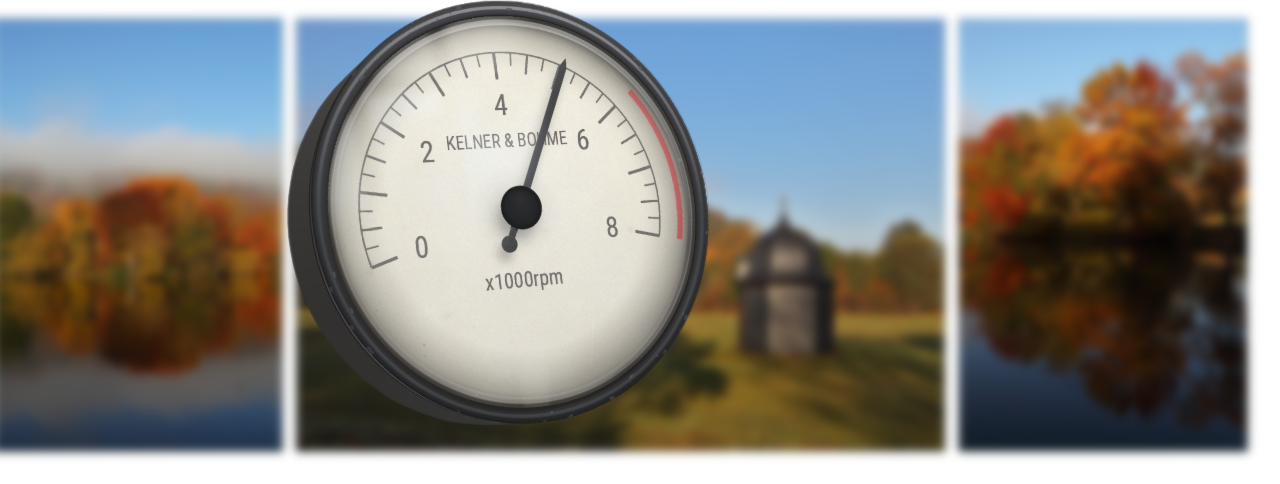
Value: 5000 rpm
